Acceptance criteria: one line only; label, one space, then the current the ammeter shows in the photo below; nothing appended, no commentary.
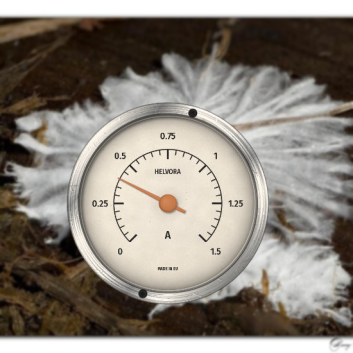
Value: 0.4 A
